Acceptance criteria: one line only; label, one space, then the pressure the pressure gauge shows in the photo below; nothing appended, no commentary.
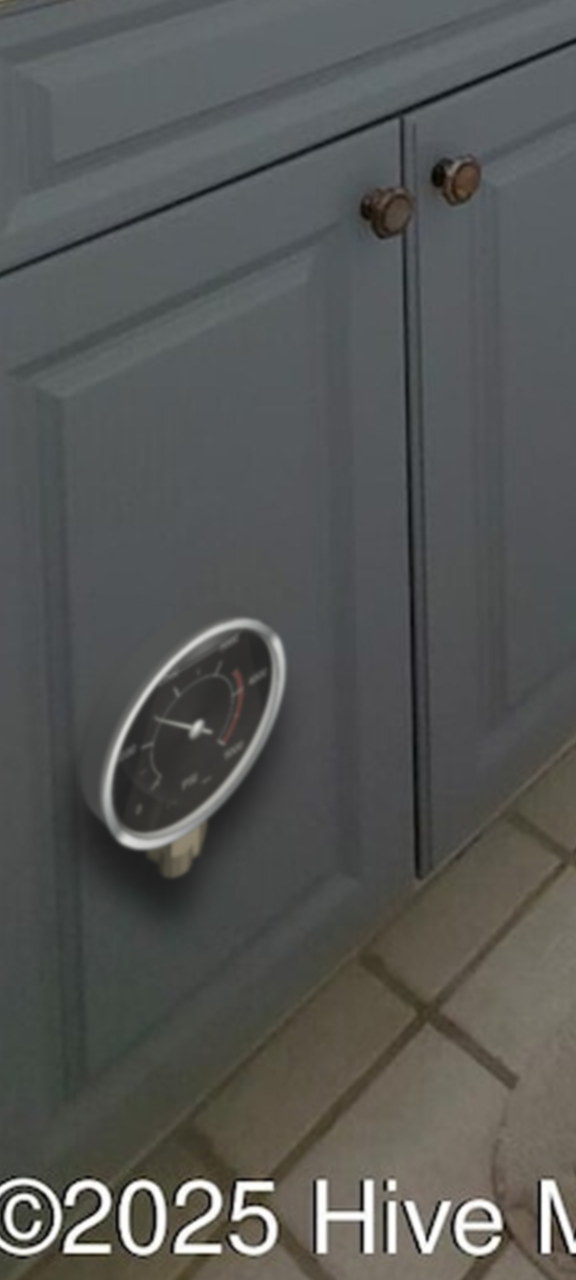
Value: 1500 psi
